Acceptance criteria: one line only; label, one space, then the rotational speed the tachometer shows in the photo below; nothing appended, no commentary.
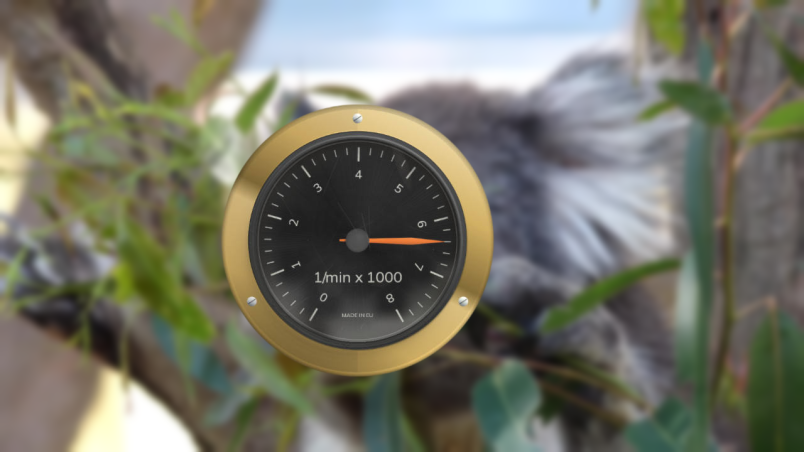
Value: 6400 rpm
